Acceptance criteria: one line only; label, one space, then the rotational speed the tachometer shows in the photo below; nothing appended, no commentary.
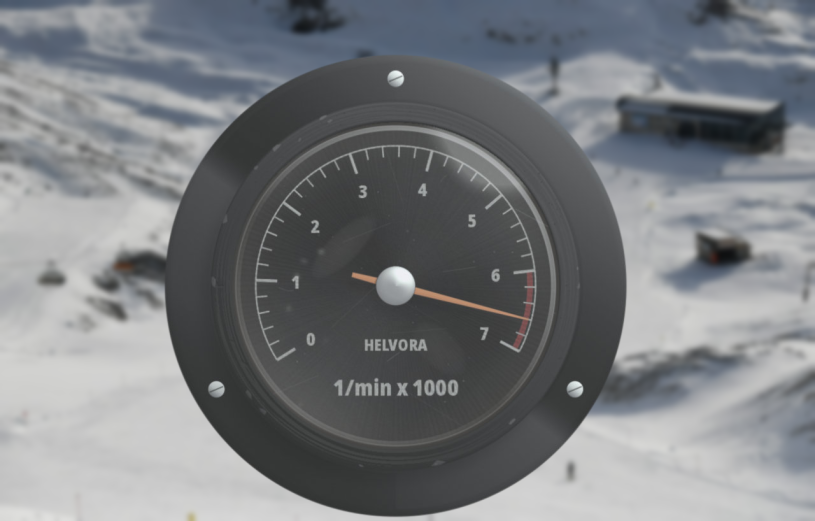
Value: 6600 rpm
